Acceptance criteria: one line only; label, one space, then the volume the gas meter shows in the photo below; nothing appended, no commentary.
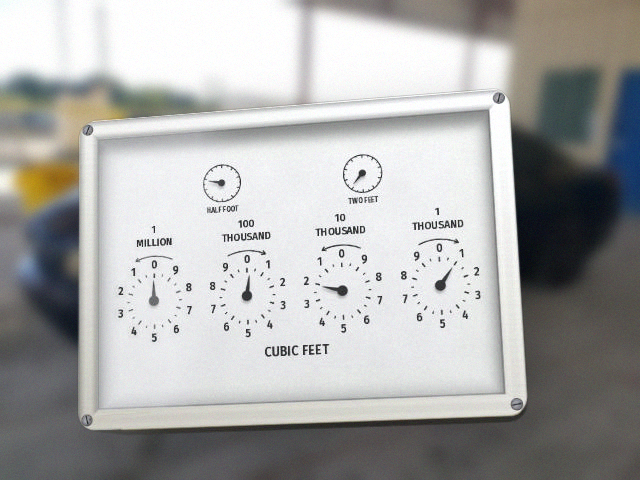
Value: 2100 ft³
